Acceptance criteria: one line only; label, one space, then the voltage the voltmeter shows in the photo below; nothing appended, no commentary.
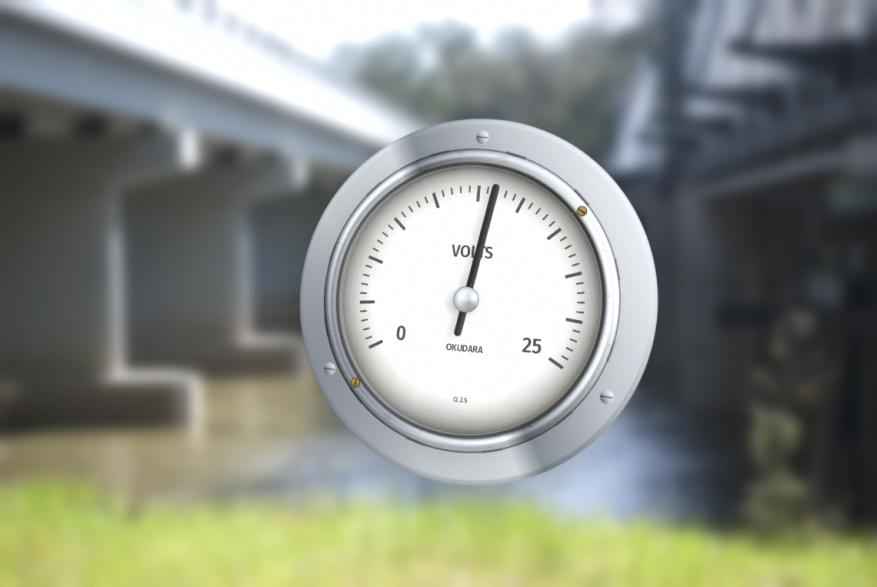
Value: 13.5 V
